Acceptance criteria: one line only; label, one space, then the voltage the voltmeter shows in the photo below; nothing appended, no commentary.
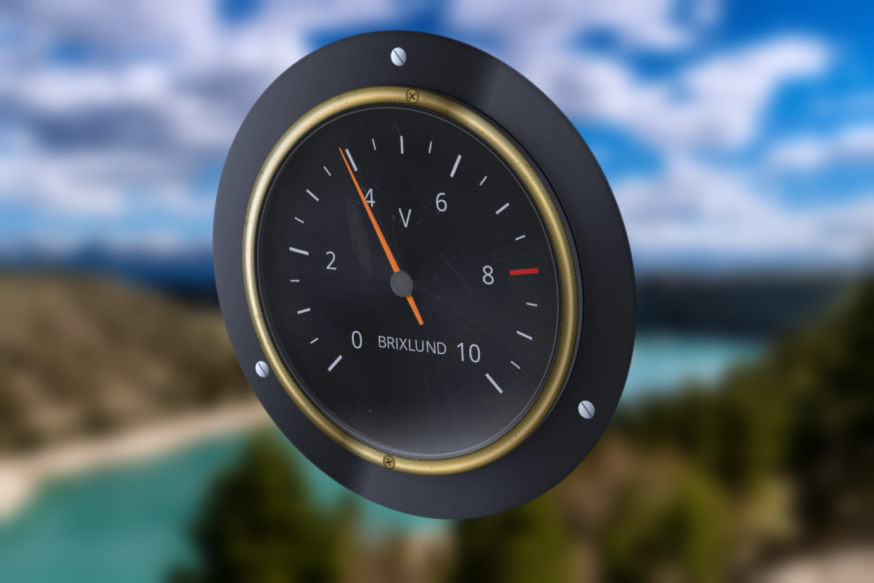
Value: 4 V
